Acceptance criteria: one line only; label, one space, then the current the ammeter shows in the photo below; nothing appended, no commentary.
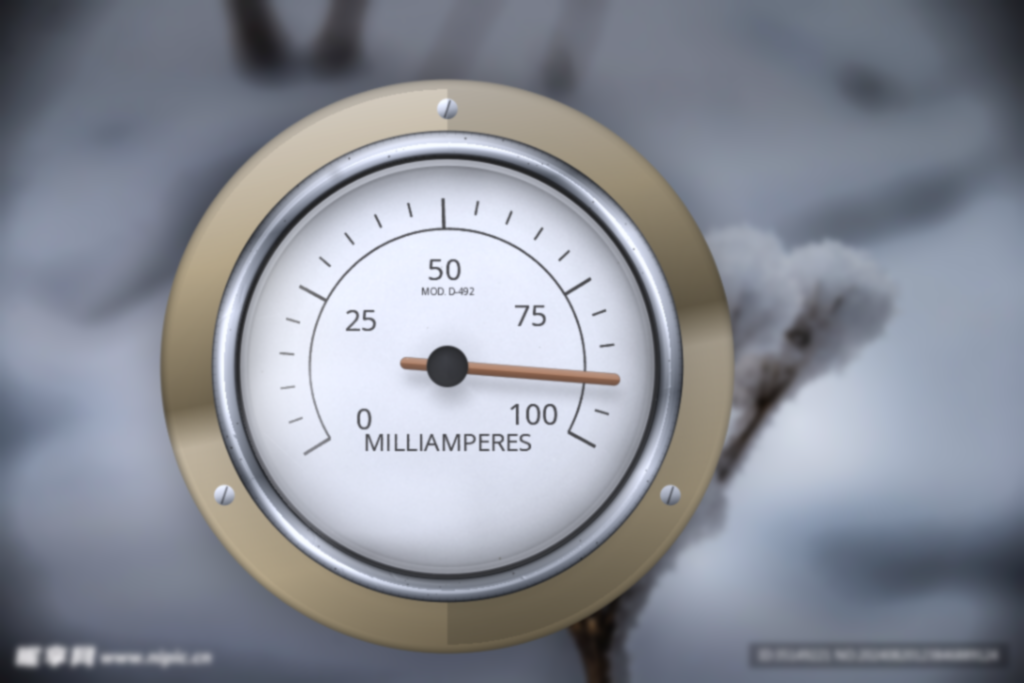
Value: 90 mA
